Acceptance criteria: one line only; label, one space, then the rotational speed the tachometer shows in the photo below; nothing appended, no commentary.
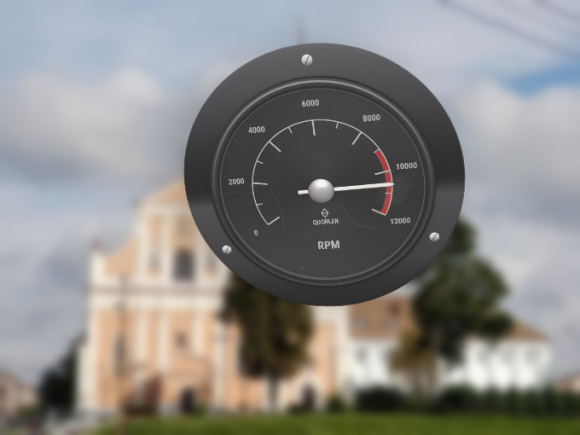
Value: 10500 rpm
